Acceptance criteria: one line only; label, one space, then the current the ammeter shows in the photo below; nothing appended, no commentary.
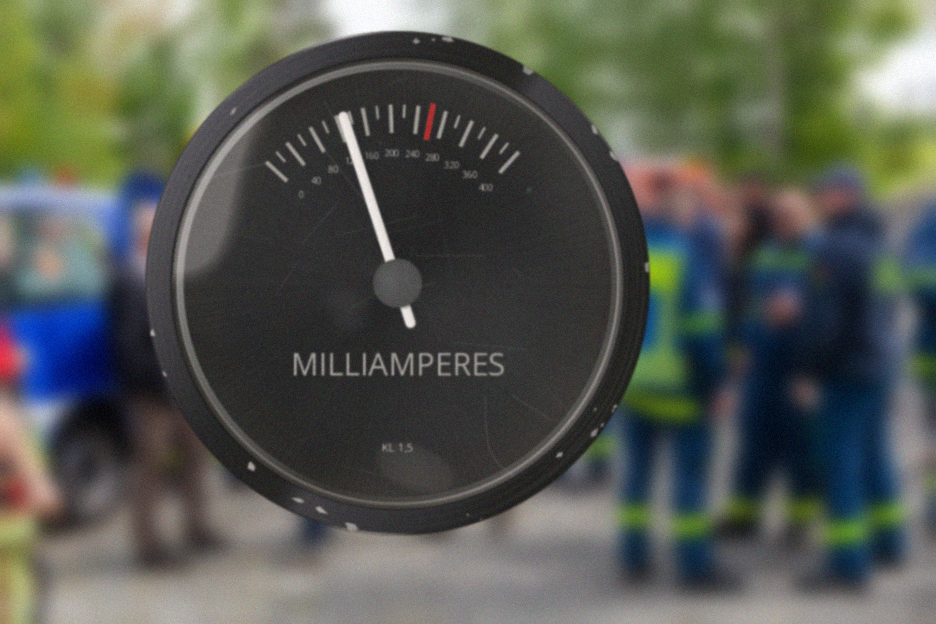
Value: 130 mA
